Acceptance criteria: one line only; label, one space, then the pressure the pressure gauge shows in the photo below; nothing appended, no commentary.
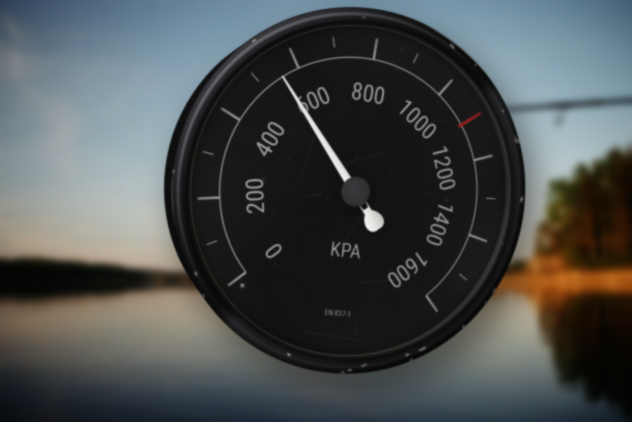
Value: 550 kPa
